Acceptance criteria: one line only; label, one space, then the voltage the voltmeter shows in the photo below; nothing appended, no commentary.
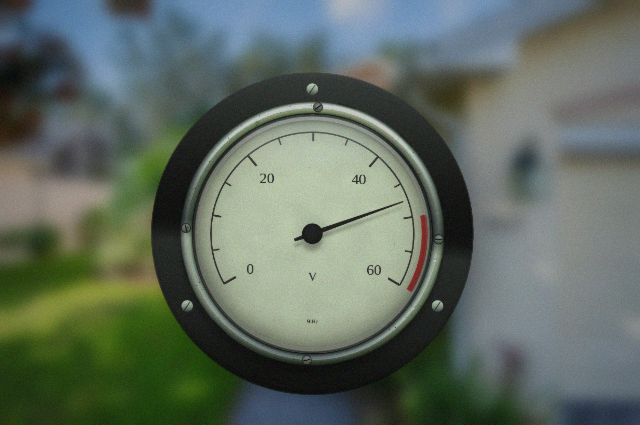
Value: 47.5 V
